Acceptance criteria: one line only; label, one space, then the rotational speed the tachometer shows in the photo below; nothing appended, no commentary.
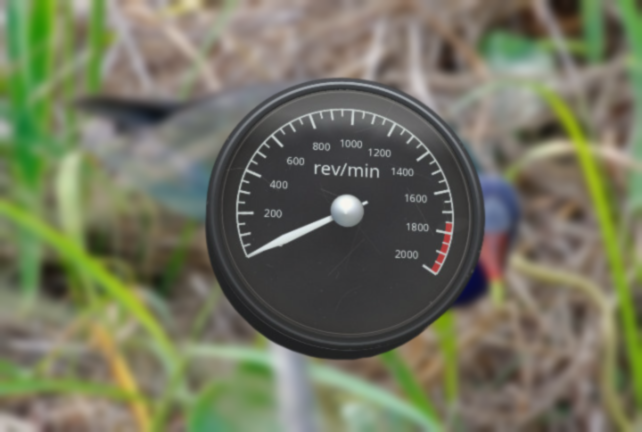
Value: 0 rpm
